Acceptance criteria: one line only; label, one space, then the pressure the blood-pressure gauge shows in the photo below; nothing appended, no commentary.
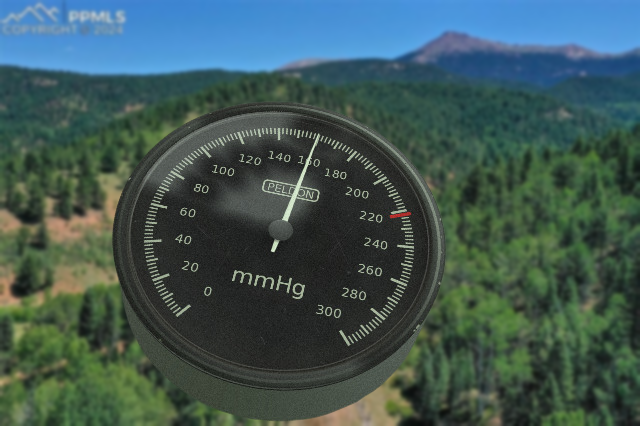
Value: 160 mmHg
